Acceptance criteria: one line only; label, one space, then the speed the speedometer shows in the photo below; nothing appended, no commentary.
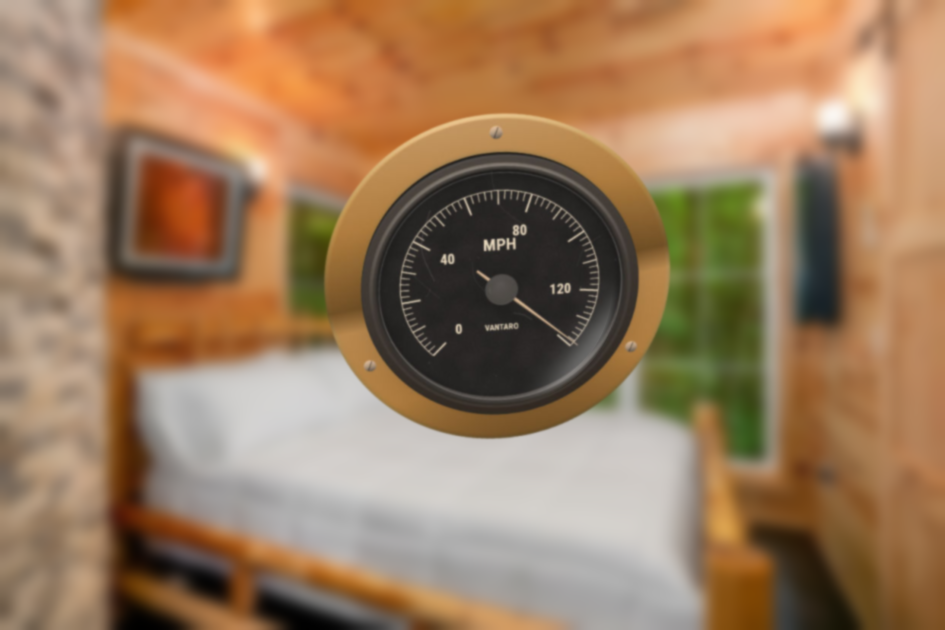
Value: 138 mph
